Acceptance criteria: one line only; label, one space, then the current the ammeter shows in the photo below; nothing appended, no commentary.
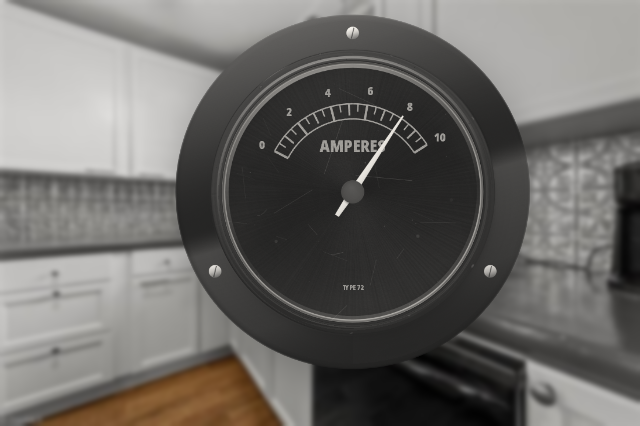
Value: 8 A
